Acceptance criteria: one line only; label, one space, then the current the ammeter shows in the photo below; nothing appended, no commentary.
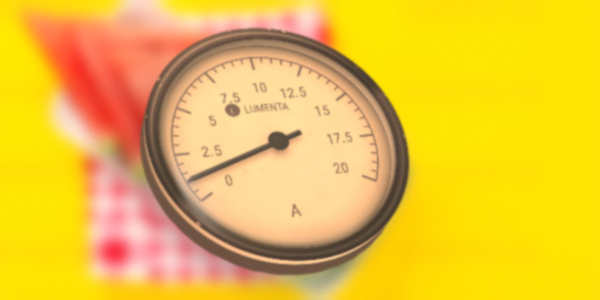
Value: 1 A
